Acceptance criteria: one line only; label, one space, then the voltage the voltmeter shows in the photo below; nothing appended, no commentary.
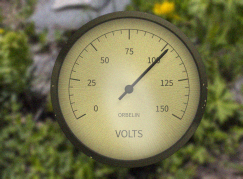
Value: 102.5 V
